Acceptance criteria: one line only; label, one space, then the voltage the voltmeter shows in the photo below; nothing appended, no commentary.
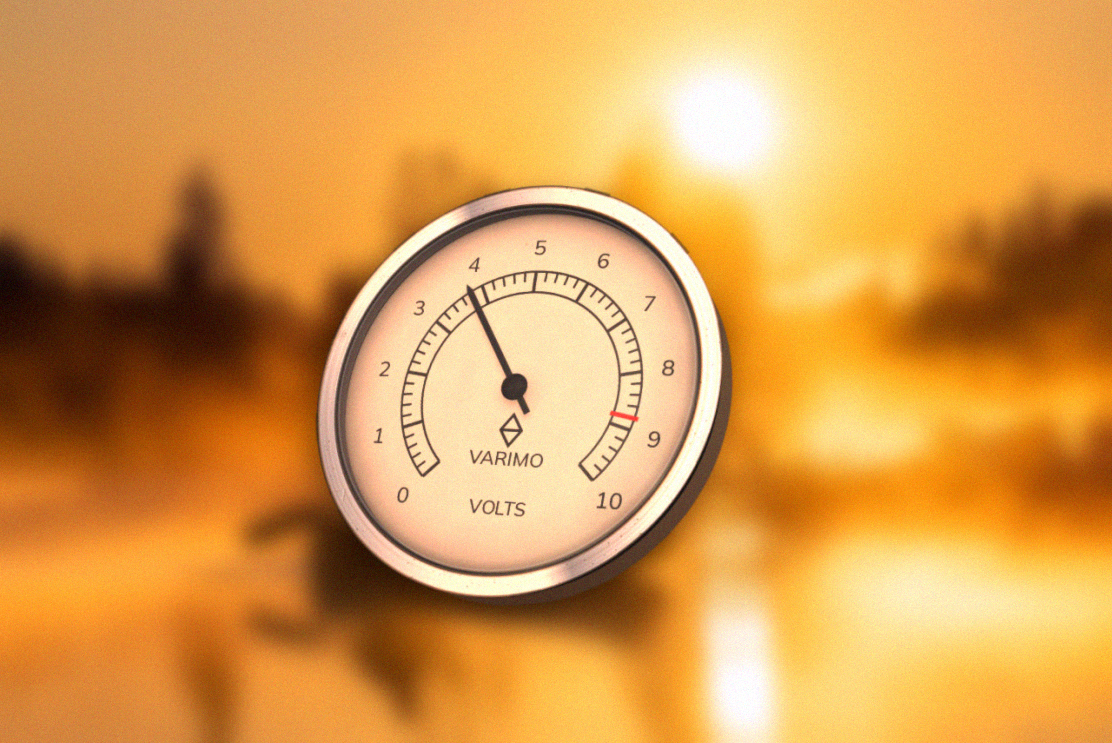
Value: 3.8 V
